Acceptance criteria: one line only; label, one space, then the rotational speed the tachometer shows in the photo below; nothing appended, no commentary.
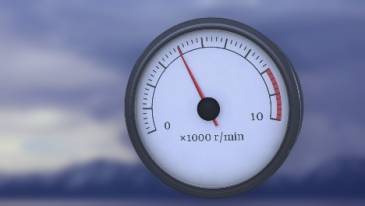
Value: 4000 rpm
